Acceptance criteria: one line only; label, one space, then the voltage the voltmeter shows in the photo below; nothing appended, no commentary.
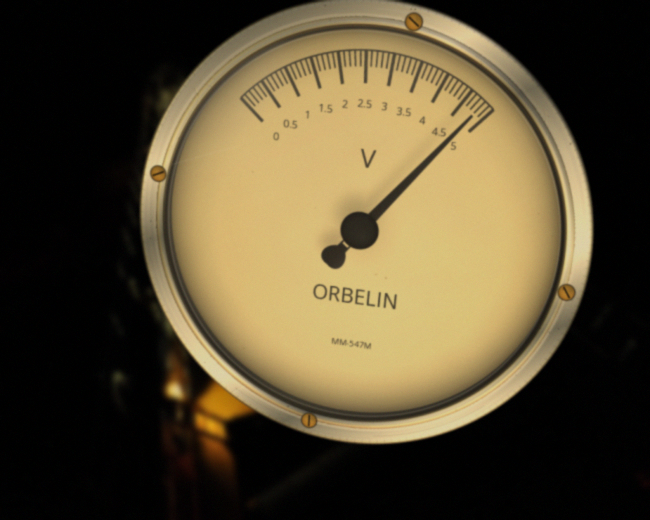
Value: 4.8 V
